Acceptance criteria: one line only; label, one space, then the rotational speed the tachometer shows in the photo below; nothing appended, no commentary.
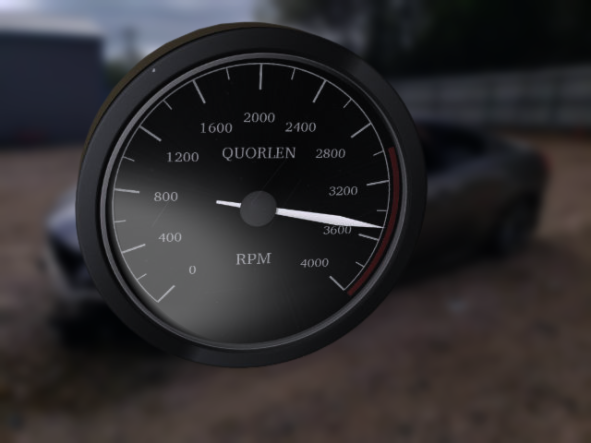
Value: 3500 rpm
